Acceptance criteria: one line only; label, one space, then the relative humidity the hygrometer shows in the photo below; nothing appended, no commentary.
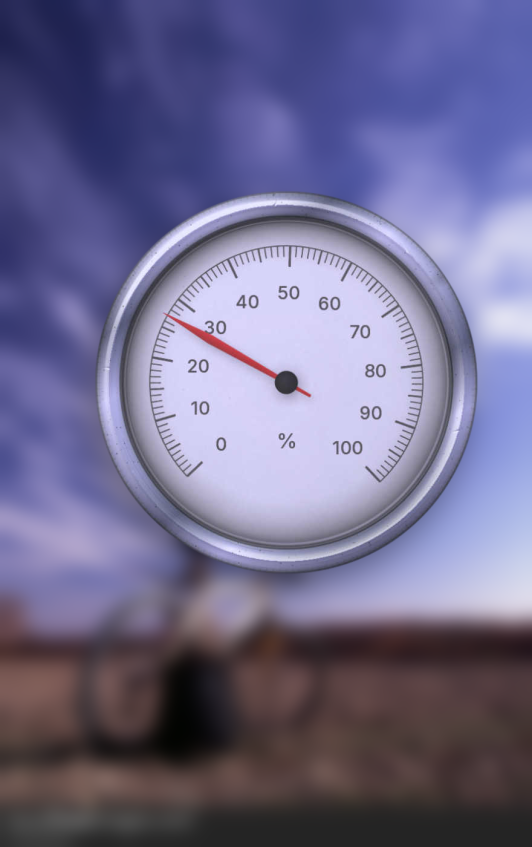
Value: 27 %
